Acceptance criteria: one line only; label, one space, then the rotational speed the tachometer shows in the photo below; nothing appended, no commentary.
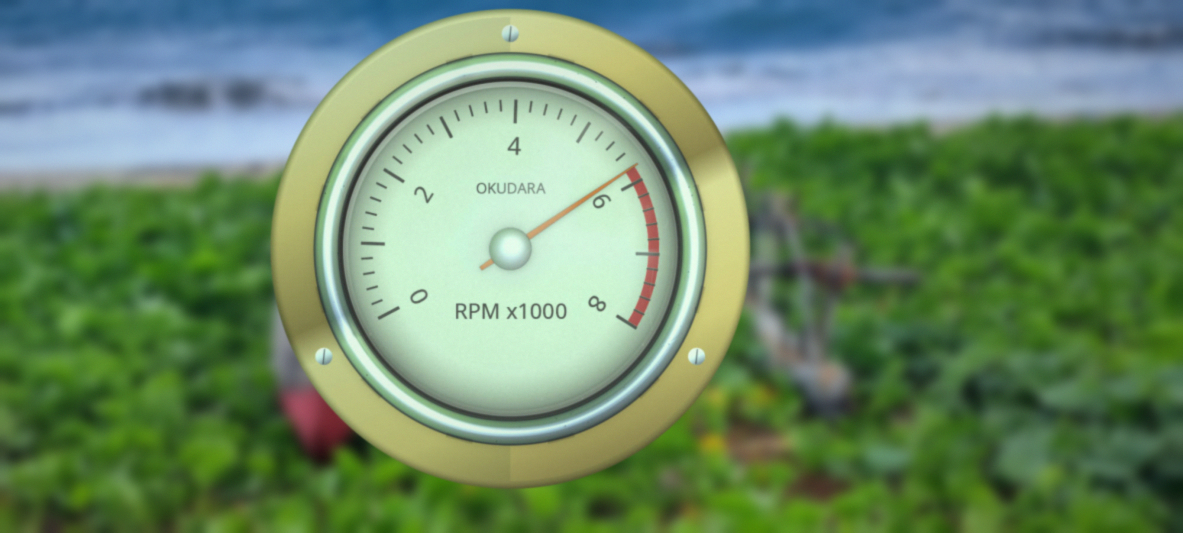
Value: 5800 rpm
